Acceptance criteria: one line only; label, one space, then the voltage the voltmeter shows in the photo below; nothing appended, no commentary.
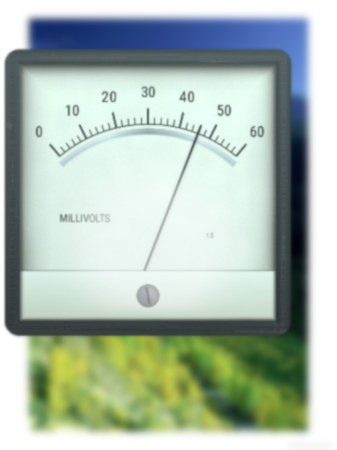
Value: 46 mV
